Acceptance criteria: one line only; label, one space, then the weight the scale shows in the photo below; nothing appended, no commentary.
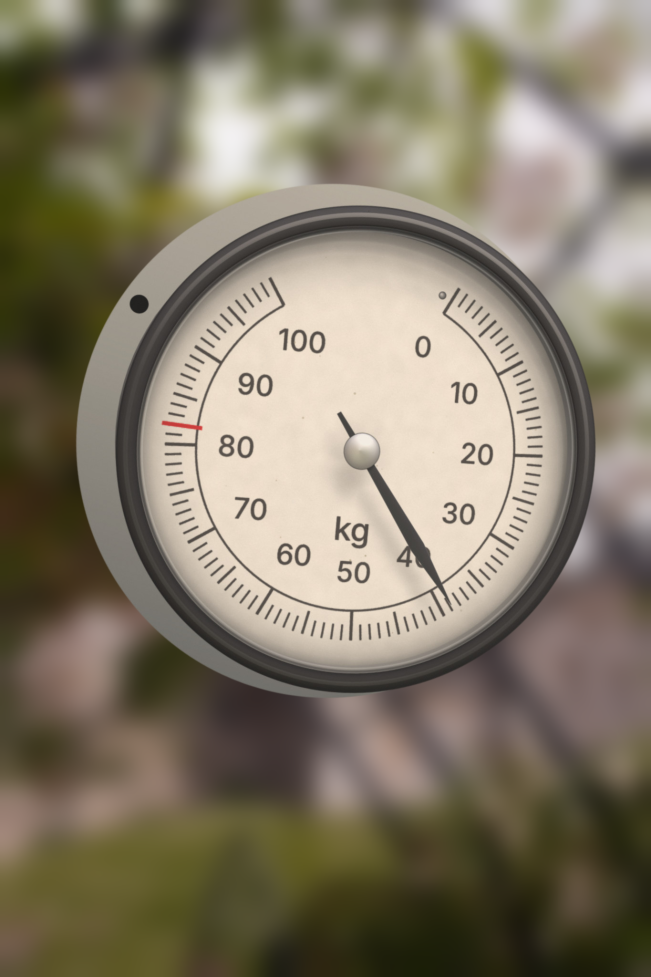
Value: 39 kg
